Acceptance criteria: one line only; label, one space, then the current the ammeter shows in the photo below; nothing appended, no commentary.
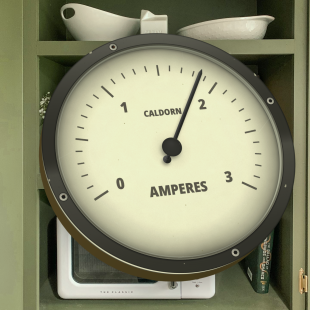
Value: 1.85 A
